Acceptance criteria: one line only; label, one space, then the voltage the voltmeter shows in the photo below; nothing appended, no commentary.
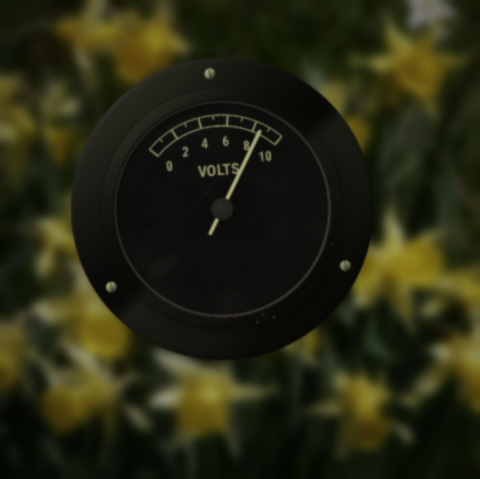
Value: 8.5 V
